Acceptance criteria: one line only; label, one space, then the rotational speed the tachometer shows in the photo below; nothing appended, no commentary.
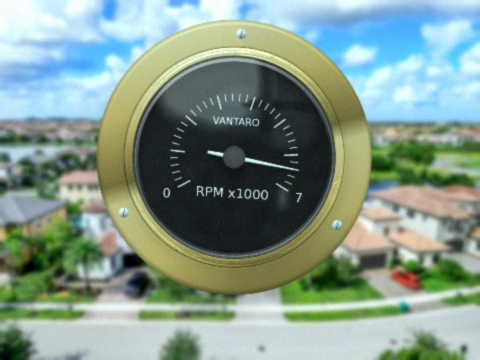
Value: 6400 rpm
